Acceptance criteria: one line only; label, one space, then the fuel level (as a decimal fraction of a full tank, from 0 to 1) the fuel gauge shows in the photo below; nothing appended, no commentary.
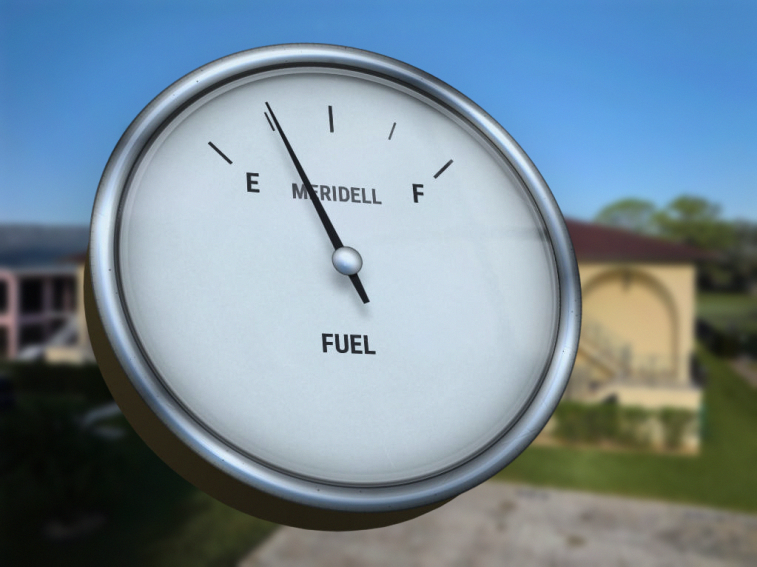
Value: 0.25
